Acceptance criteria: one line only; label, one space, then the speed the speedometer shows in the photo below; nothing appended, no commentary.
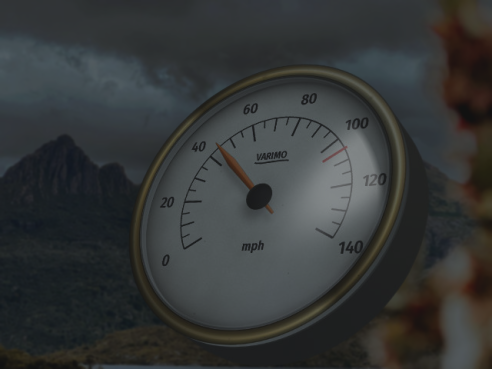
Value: 45 mph
